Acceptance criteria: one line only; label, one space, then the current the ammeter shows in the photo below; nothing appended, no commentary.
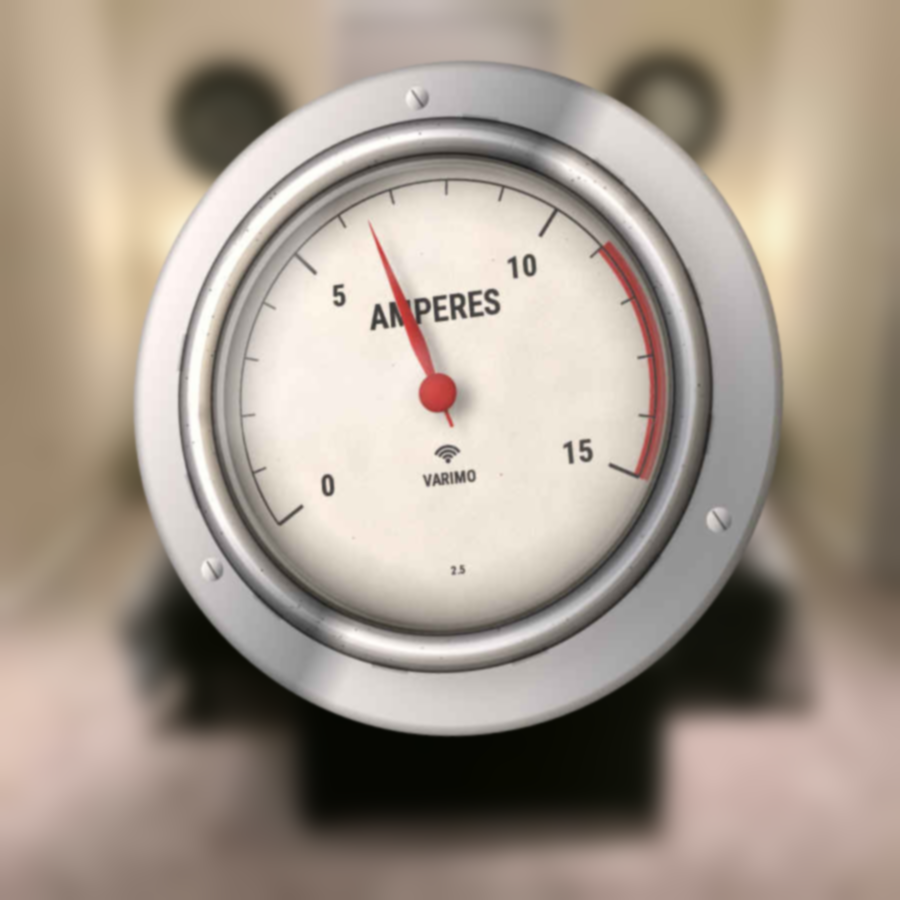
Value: 6.5 A
